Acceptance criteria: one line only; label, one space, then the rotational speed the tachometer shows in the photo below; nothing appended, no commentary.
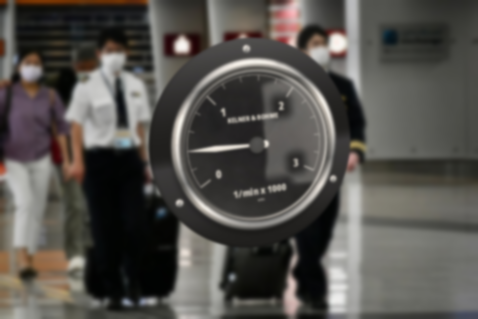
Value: 400 rpm
